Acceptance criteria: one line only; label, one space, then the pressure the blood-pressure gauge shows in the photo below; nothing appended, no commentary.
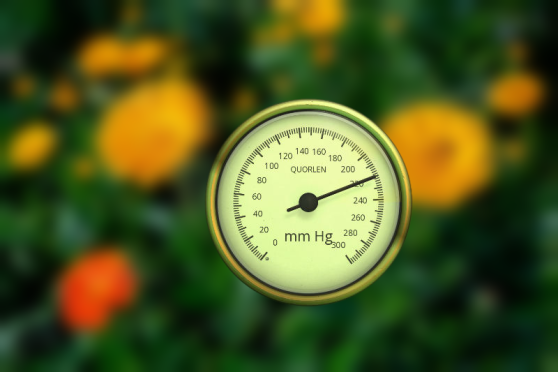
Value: 220 mmHg
